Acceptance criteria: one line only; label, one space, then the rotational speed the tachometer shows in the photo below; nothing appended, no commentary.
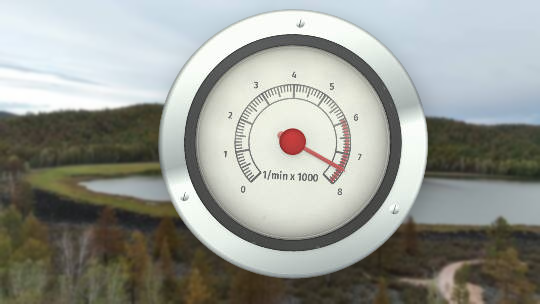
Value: 7500 rpm
